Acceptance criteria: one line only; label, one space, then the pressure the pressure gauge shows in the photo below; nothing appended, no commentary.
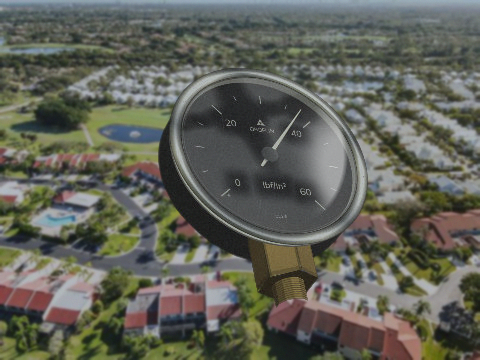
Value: 37.5 psi
